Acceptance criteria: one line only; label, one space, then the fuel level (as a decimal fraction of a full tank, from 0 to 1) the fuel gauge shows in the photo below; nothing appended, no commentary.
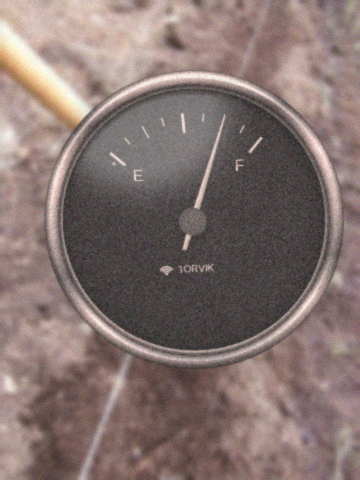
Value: 0.75
